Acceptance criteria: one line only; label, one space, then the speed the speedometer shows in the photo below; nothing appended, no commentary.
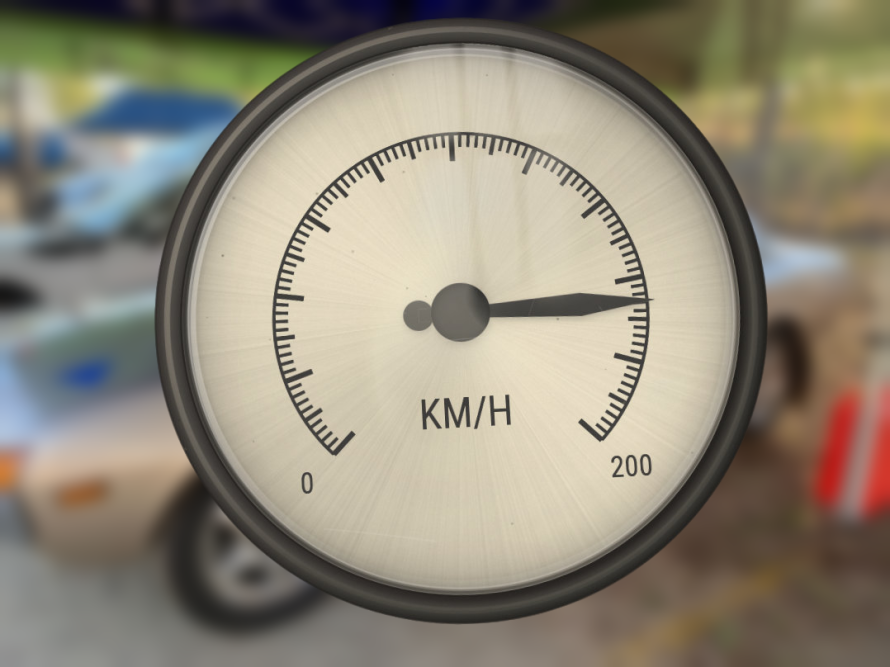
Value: 166 km/h
